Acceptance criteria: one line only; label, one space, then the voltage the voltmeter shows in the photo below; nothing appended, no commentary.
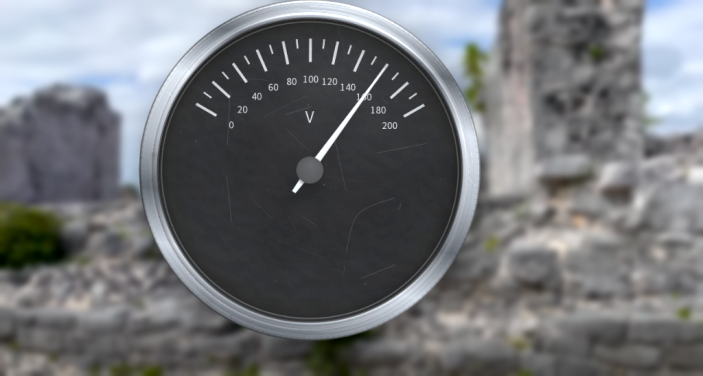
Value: 160 V
